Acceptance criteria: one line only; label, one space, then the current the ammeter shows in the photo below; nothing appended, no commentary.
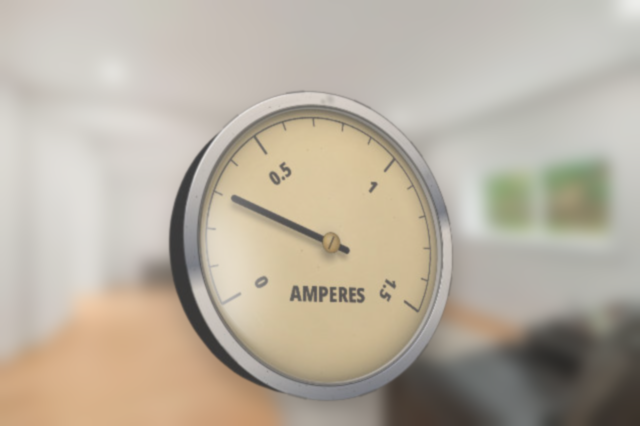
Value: 0.3 A
